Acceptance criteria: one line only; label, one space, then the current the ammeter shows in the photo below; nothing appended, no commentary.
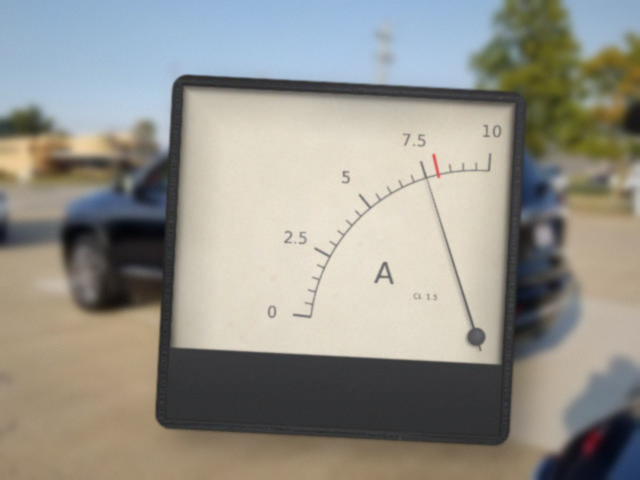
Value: 7.5 A
